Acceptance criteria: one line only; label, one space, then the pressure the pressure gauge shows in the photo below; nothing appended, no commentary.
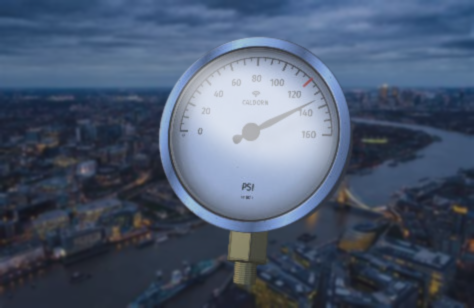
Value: 135 psi
